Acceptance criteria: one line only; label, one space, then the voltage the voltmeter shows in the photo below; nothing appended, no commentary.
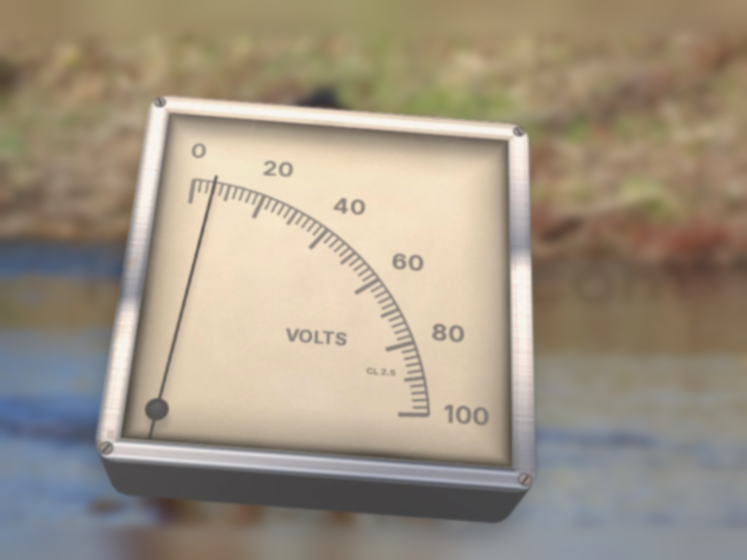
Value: 6 V
